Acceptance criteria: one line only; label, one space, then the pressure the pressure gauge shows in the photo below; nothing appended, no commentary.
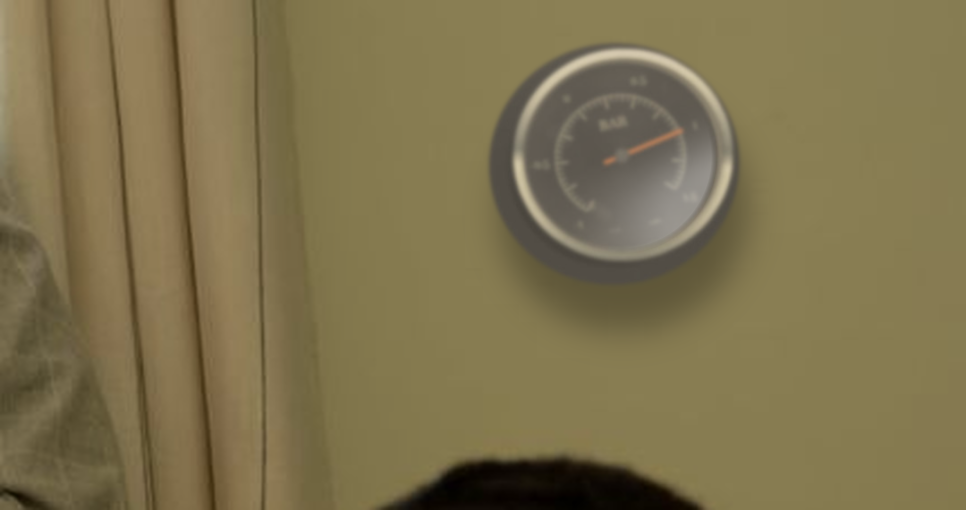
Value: 1 bar
